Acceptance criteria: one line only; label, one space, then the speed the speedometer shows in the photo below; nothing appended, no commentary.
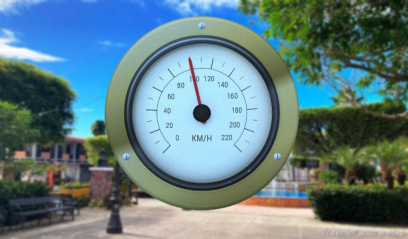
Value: 100 km/h
